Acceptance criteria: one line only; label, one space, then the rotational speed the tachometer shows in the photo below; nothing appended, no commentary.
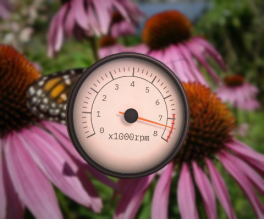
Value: 7400 rpm
